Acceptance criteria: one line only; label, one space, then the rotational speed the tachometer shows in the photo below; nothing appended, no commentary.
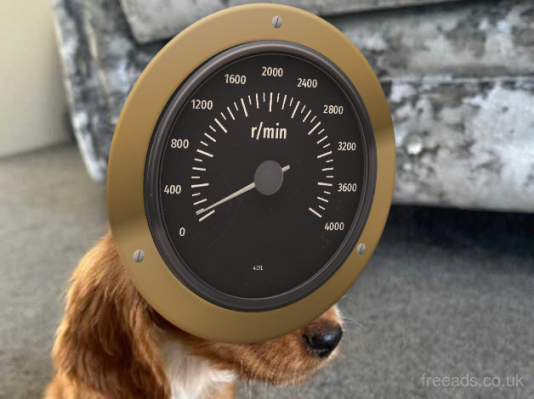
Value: 100 rpm
